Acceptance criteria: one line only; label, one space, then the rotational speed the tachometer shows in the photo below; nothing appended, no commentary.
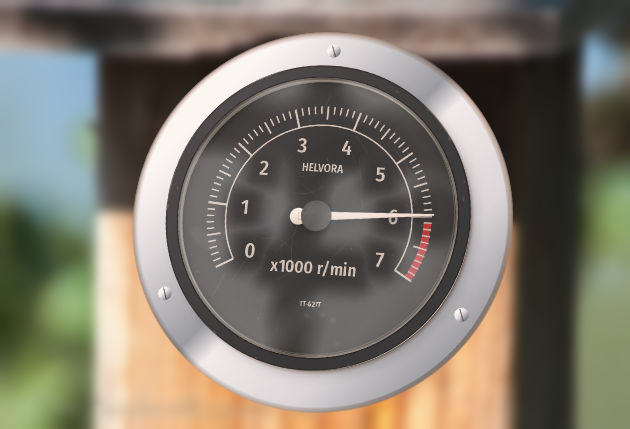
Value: 6000 rpm
